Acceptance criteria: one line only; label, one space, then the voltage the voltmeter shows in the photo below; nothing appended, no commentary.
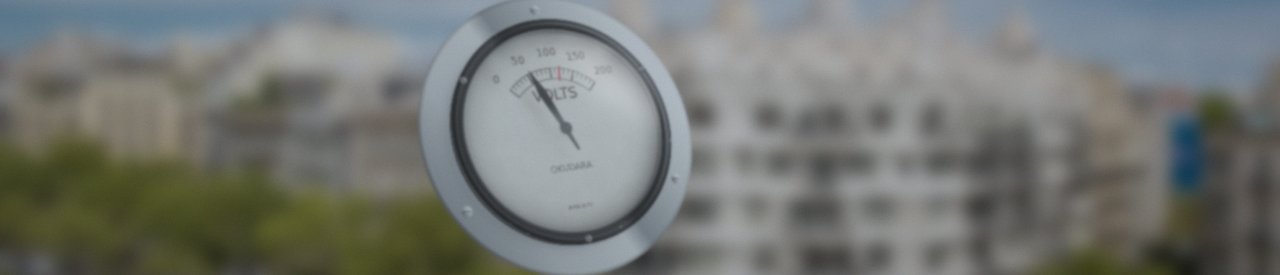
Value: 50 V
